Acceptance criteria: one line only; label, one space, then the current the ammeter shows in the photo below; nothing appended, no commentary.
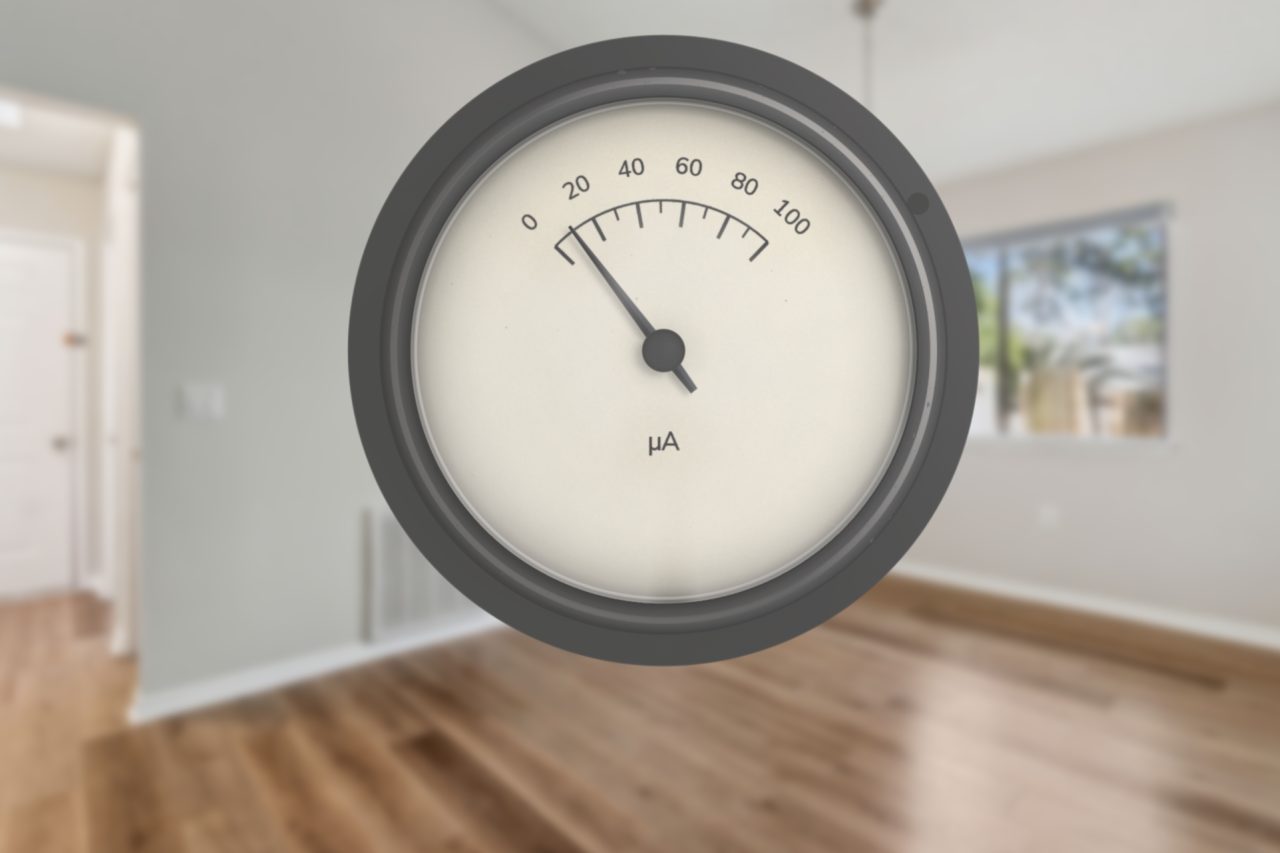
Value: 10 µA
